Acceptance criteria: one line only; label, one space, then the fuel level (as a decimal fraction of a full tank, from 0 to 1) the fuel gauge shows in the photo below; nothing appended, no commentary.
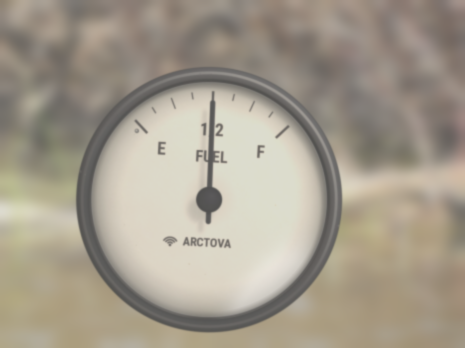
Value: 0.5
